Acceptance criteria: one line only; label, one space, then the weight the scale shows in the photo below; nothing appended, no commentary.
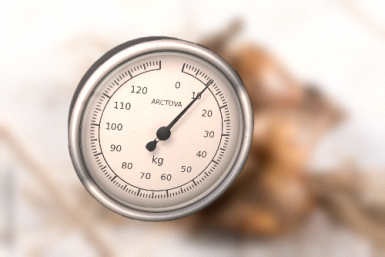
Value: 10 kg
